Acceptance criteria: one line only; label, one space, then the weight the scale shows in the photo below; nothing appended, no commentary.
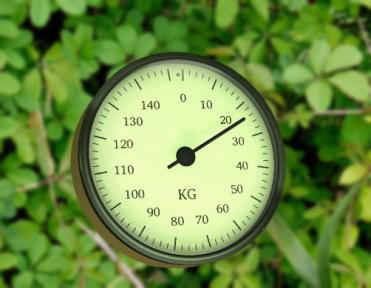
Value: 24 kg
